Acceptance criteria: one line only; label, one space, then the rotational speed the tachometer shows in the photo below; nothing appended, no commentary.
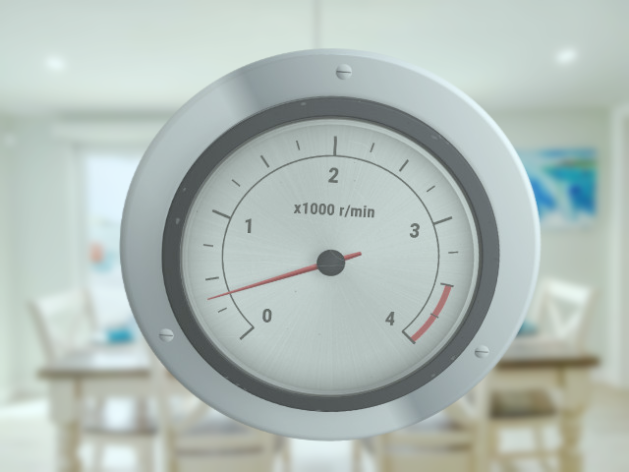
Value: 375 rpm
